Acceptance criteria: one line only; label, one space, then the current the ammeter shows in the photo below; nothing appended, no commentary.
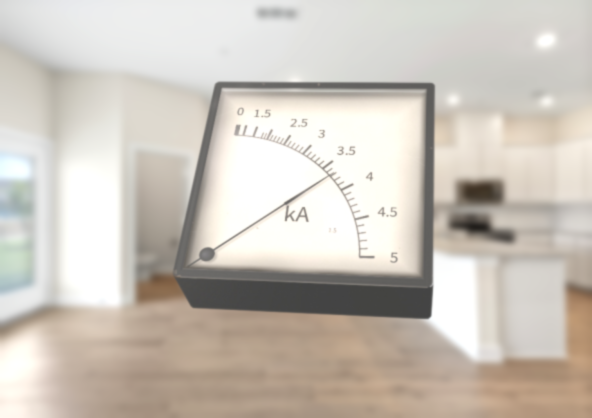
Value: 3.7 kA
